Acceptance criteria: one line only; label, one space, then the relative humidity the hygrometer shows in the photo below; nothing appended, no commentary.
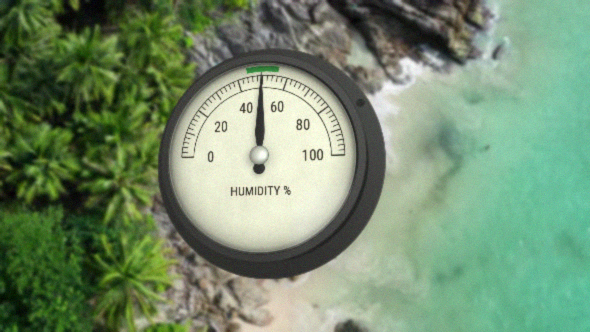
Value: 50 %
